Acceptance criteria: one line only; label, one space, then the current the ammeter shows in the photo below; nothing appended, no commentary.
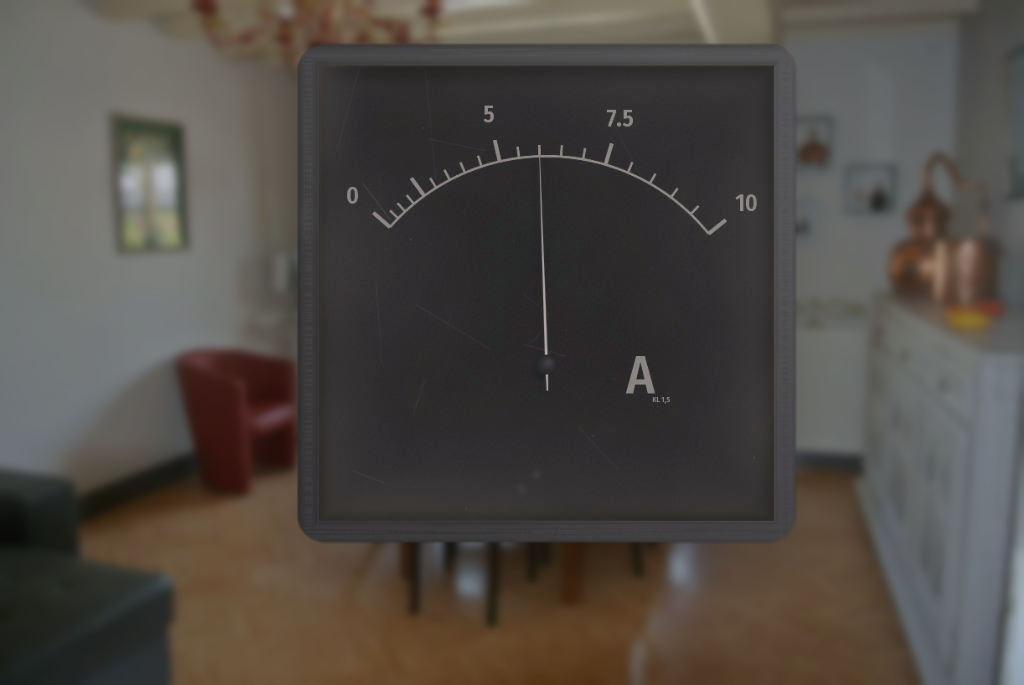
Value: 6 A
